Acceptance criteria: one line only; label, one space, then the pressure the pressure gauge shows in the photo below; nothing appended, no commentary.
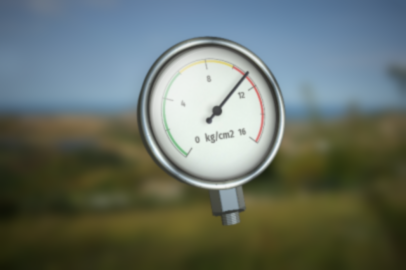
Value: 11 kg/cm²
